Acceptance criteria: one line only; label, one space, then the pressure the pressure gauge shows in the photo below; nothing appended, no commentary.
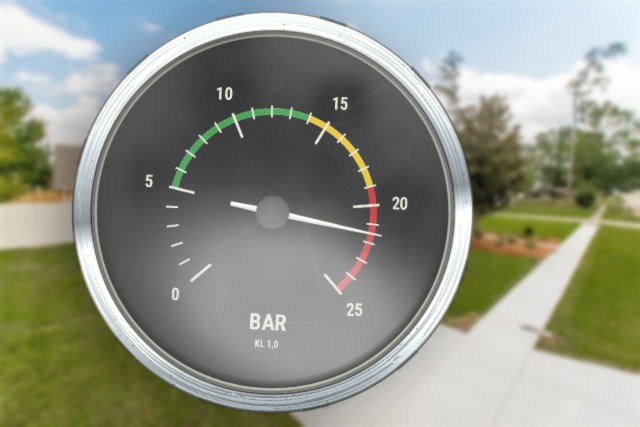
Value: 21.5 bar
